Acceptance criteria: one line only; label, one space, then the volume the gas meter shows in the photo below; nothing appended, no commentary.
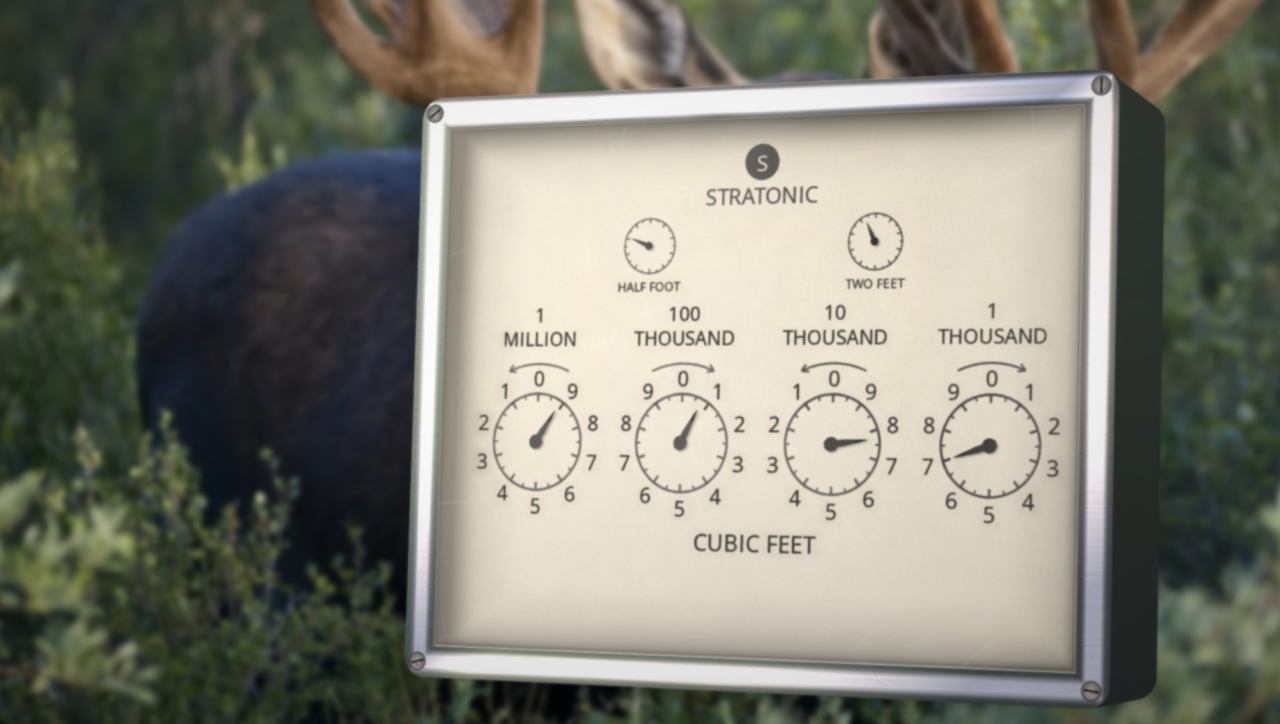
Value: 907700 ft³
